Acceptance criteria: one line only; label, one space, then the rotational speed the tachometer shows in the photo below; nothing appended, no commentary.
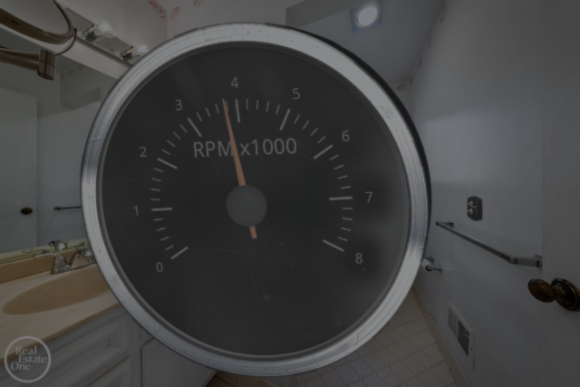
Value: 3800 rpm
